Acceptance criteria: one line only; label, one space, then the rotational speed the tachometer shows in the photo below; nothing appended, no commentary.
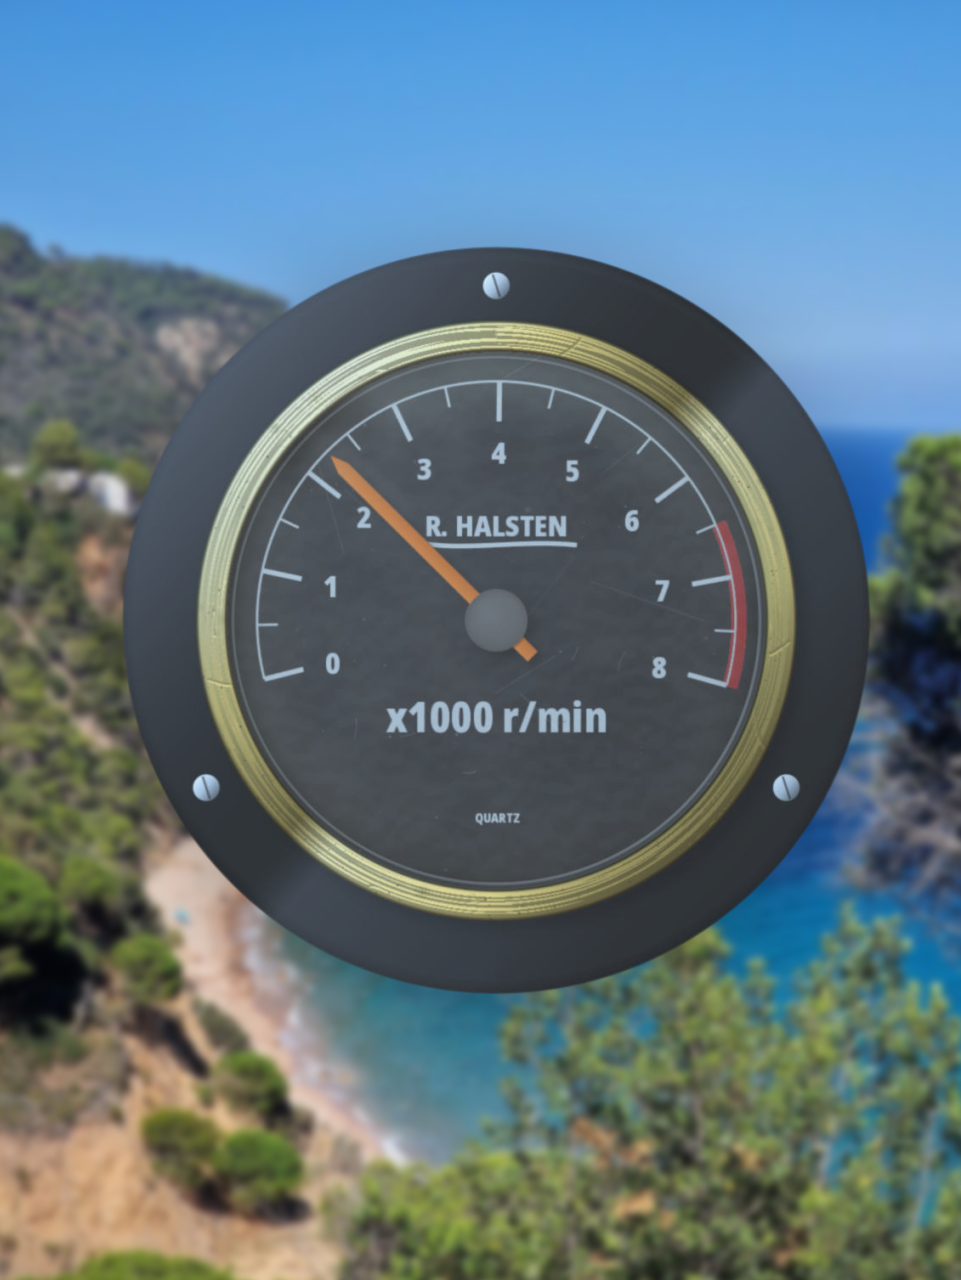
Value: 2250 rpm
